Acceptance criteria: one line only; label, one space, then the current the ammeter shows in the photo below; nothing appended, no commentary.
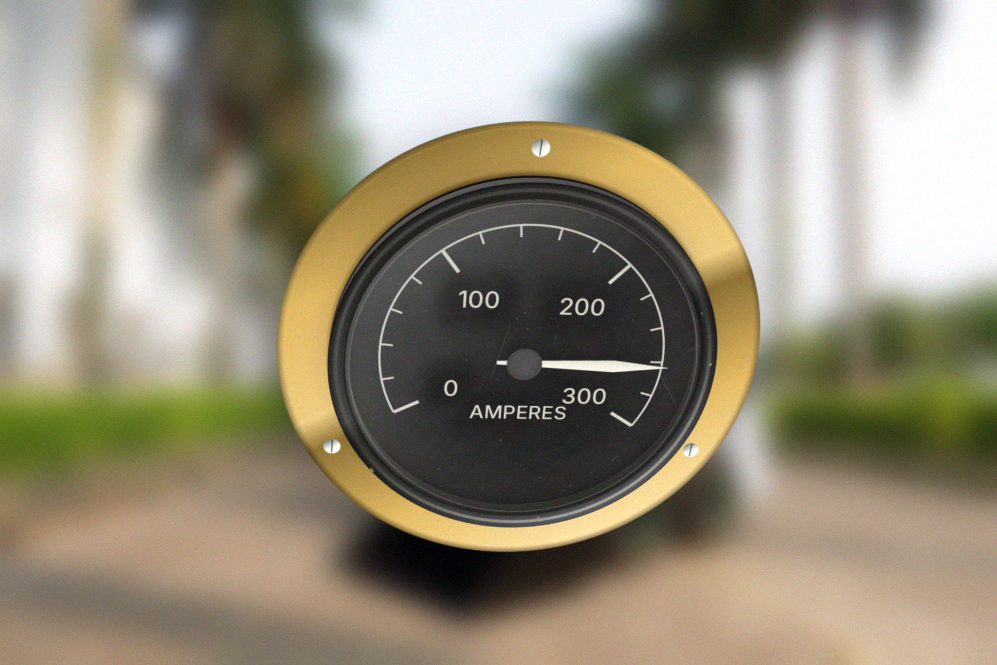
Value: 260 A
